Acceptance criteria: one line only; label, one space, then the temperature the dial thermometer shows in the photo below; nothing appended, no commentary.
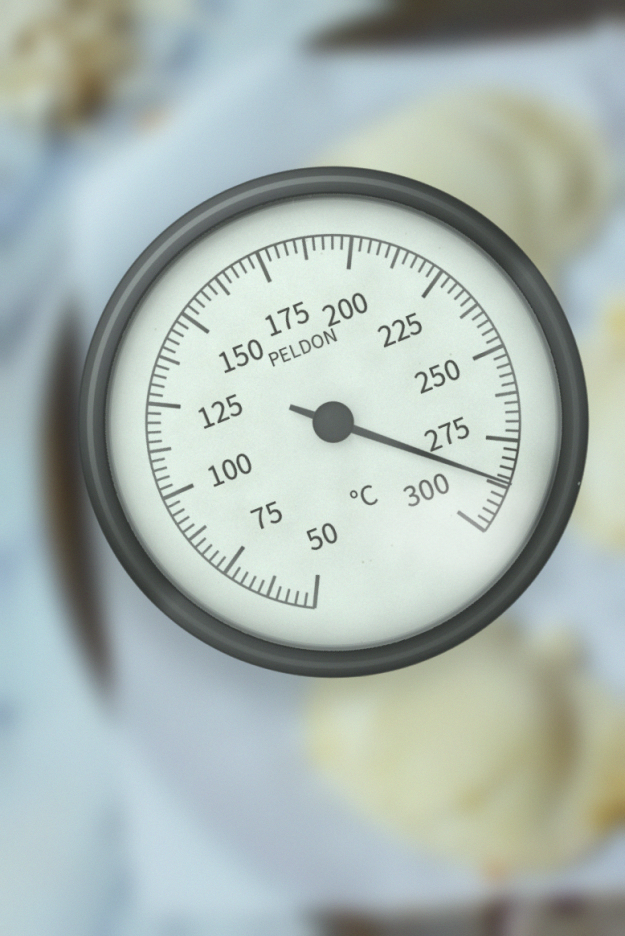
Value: 286.25 °C
